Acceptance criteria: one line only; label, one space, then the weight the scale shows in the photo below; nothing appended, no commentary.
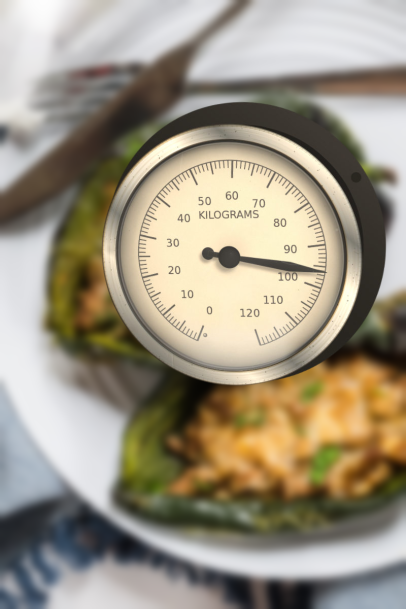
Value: 96 kg
